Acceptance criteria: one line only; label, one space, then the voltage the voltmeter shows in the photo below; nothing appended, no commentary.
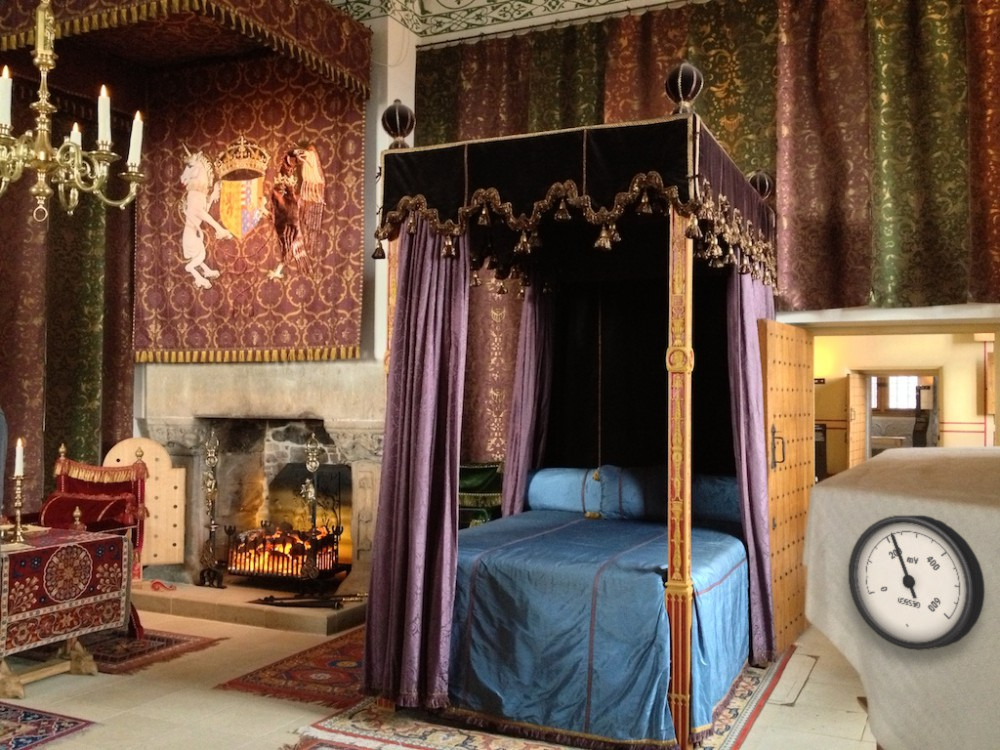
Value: 225 mV
